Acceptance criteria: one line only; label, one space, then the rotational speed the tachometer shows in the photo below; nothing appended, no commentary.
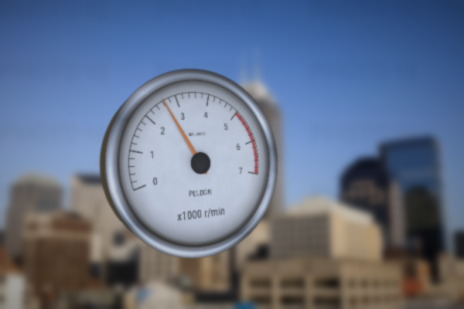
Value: 2600 rpm
